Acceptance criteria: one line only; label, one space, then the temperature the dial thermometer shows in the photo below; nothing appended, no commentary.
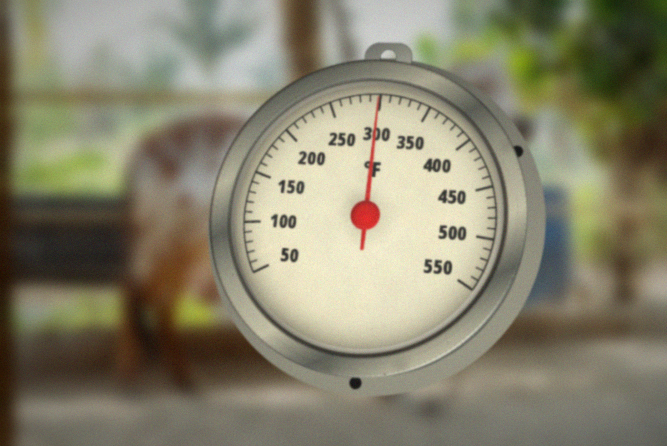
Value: 300 °F
